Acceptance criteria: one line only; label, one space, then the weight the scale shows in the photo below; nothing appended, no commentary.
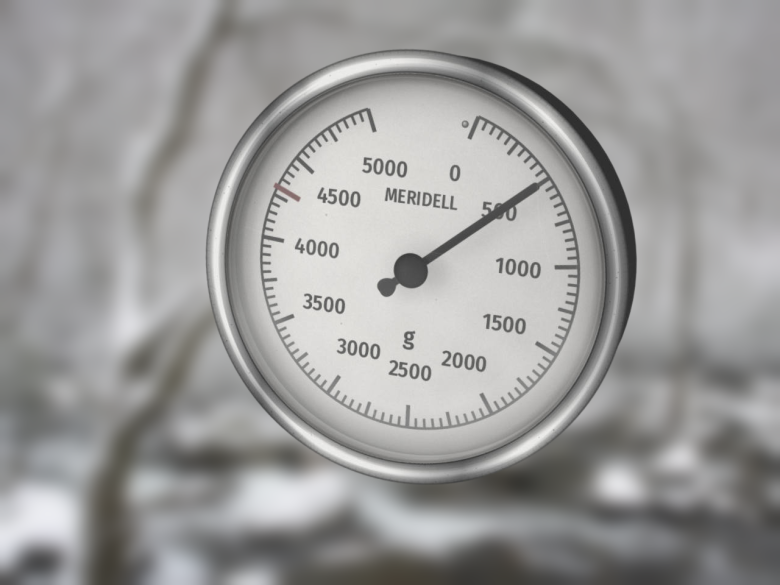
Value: 500 g
